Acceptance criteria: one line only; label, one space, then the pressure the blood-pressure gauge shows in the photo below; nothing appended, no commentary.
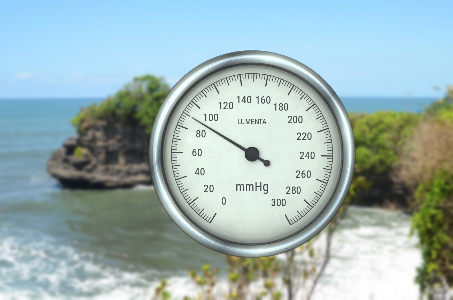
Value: 90 mmHg
